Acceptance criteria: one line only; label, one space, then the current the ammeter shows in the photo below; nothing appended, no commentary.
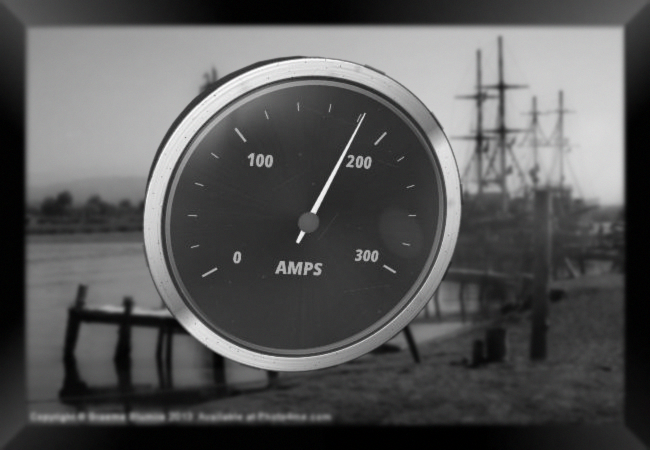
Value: 180 A
